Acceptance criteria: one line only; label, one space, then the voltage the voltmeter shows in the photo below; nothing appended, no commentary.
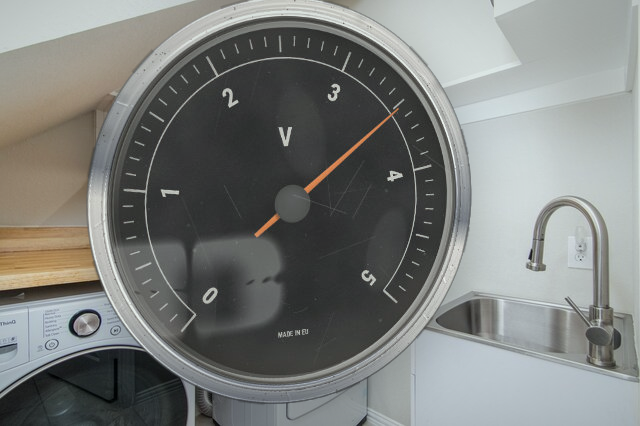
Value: 3.5 V
